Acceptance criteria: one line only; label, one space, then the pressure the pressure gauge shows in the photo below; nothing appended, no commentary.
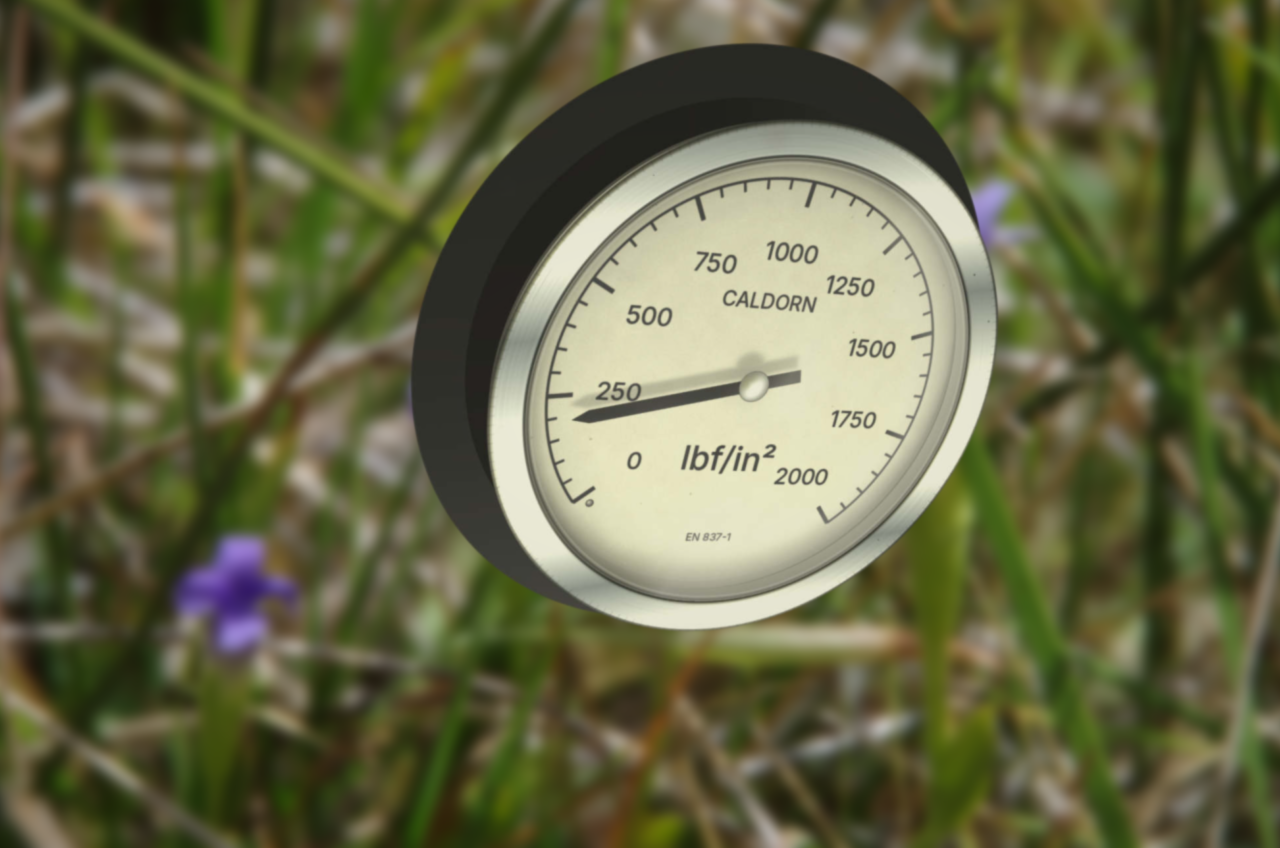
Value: 200 psi
